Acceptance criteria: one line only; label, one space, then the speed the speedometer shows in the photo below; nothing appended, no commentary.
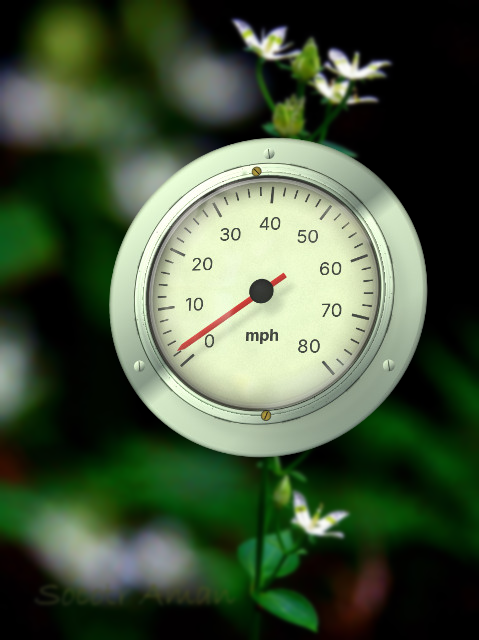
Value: 2 mph
